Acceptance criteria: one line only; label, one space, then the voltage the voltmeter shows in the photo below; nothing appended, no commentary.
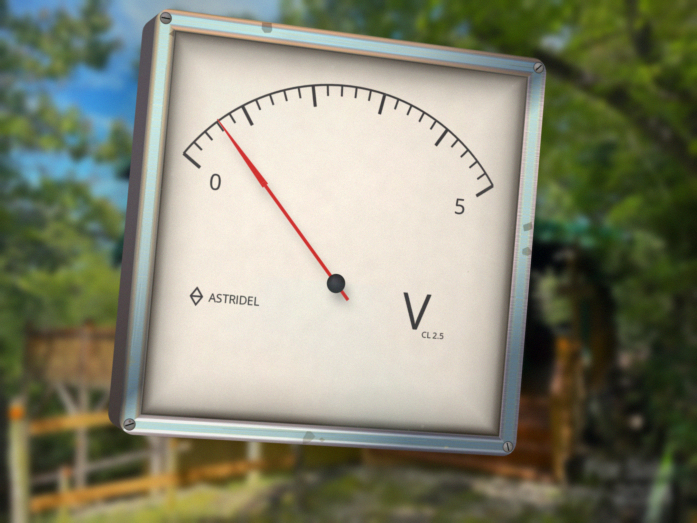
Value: 0.6 V
